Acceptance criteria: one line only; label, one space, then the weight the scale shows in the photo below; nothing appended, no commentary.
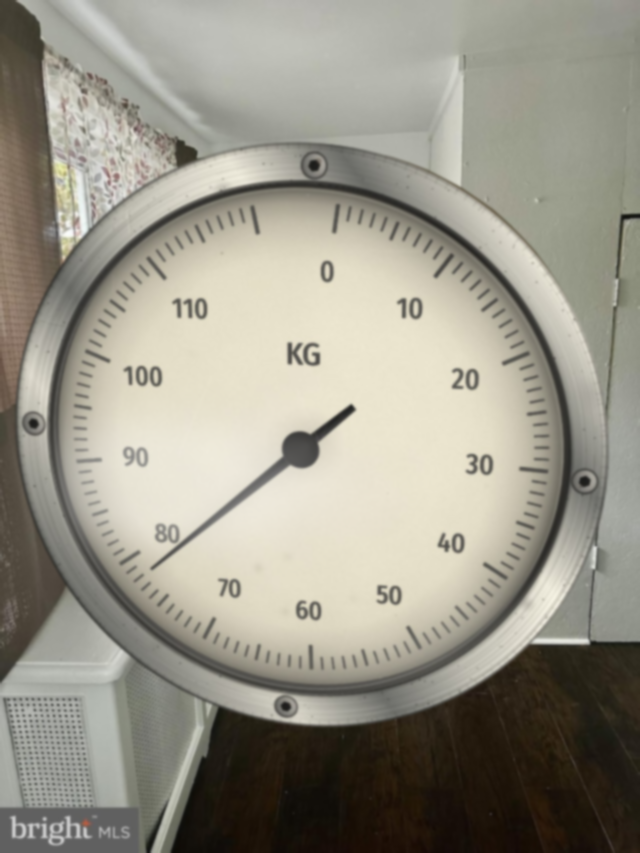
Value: 78 kg
